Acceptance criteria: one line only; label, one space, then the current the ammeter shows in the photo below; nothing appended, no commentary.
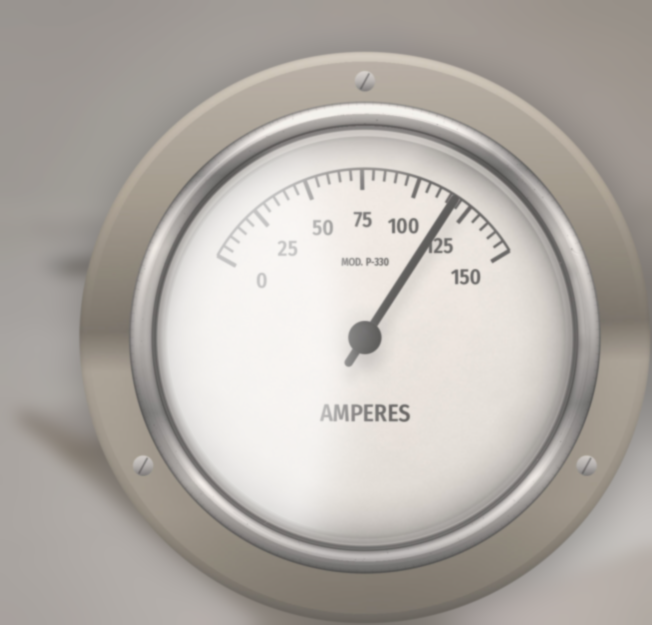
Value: 117.5 A
